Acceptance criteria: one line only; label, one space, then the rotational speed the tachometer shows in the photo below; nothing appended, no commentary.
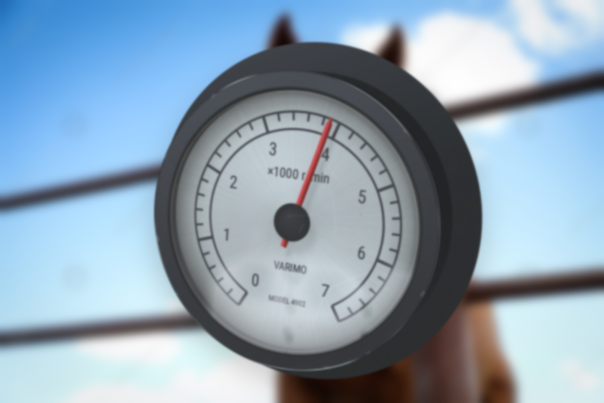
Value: 3900 rpm
